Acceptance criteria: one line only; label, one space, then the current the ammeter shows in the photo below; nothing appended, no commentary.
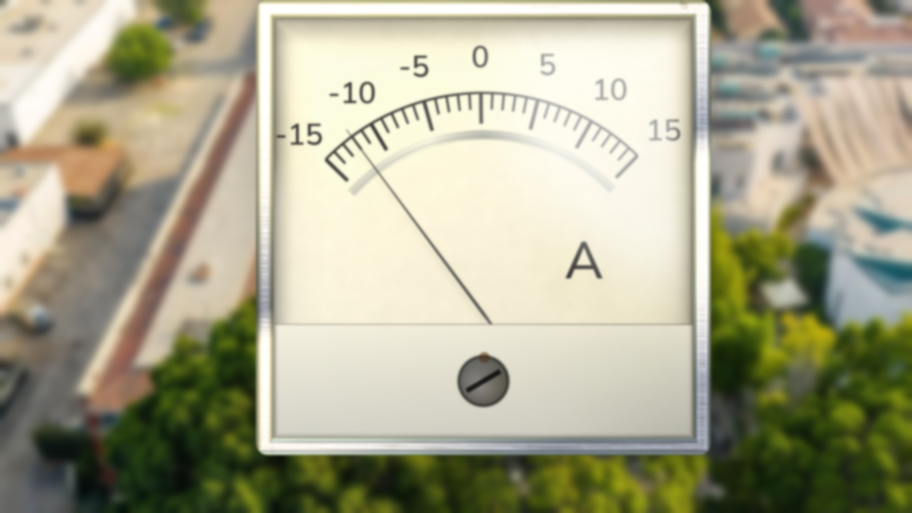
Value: -12 A
